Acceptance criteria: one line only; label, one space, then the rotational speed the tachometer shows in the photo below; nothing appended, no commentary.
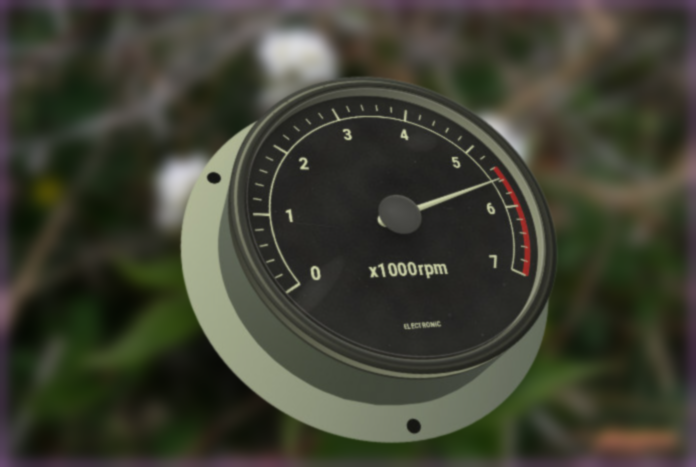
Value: 5600 rpm
